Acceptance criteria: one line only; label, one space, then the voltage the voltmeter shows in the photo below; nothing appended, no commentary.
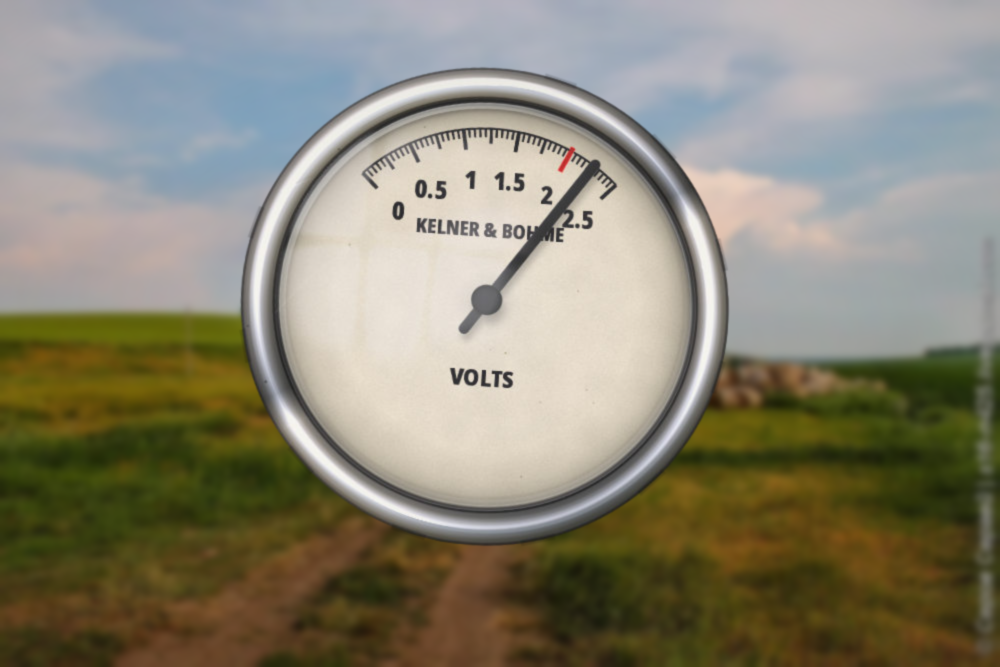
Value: 2.25 V
